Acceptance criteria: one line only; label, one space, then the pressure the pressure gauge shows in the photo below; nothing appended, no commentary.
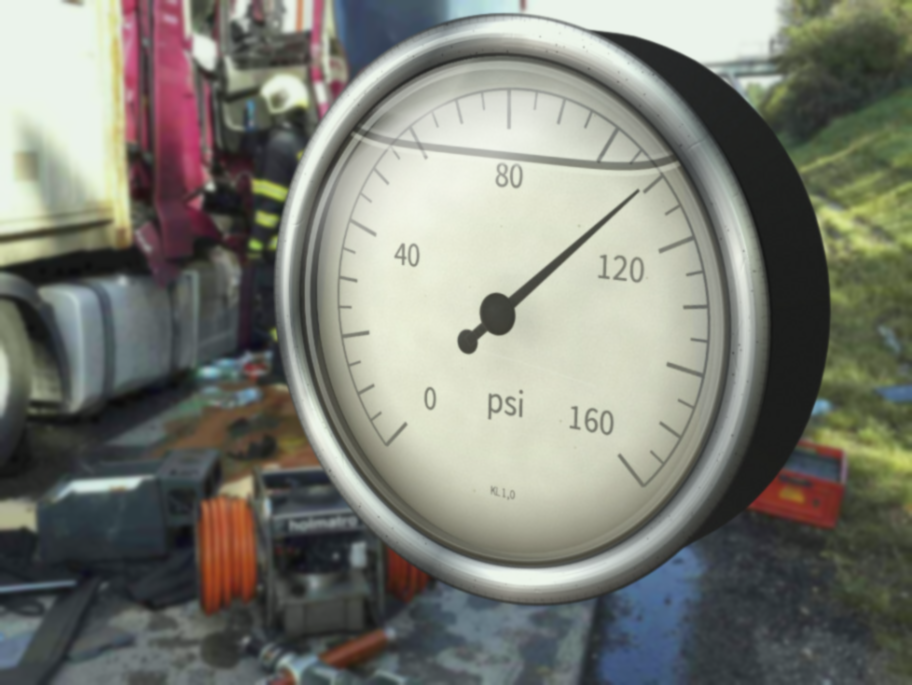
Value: 110 psi
